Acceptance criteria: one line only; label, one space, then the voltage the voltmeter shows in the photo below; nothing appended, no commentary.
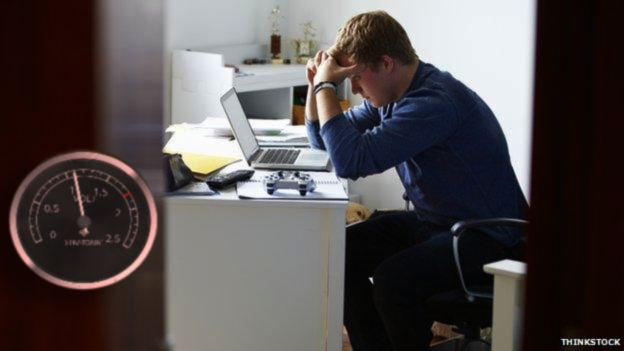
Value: 1.1 V
